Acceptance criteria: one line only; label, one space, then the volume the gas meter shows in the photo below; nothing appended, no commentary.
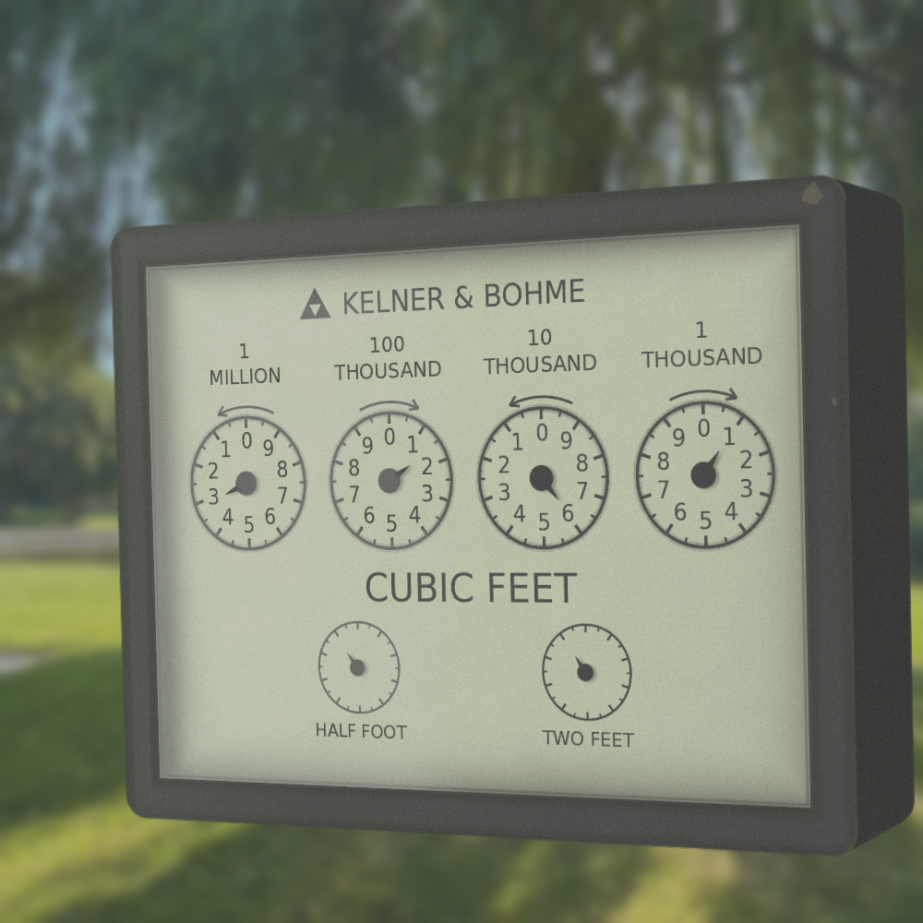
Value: 316100 ft³
